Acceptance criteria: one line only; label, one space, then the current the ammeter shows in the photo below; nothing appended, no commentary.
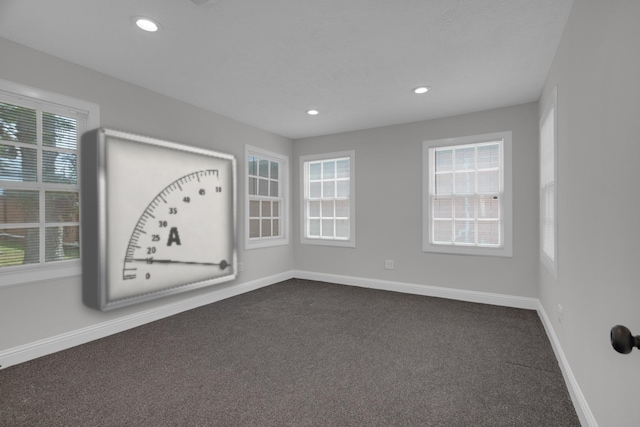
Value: 15 A
